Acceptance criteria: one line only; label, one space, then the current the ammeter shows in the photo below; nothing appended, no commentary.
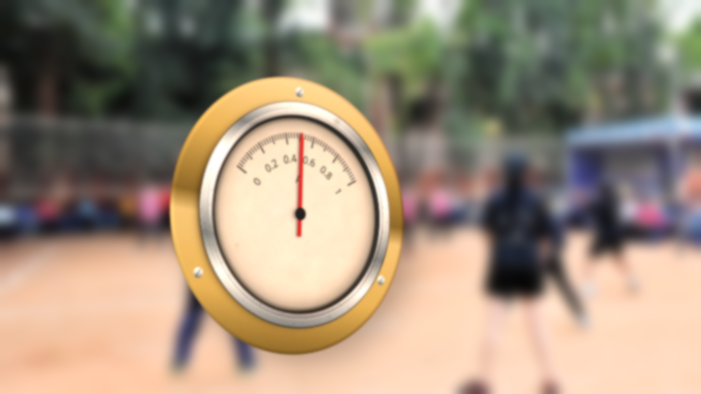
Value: 0.5 A
